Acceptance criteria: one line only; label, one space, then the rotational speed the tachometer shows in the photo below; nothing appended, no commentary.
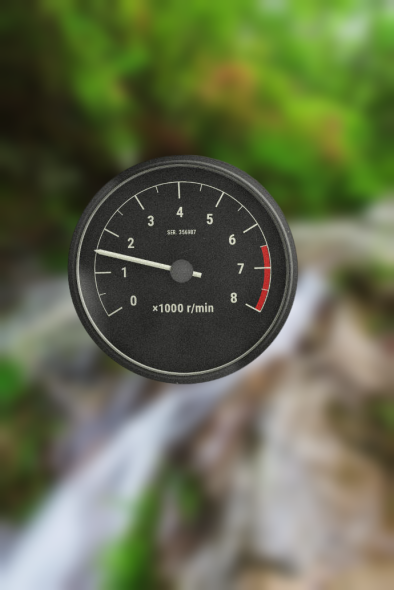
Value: 1500 rpm
